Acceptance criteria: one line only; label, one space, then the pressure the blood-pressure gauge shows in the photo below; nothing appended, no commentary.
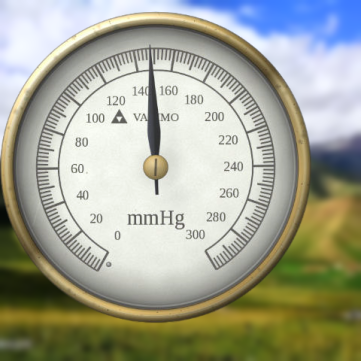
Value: 148 mmHg
